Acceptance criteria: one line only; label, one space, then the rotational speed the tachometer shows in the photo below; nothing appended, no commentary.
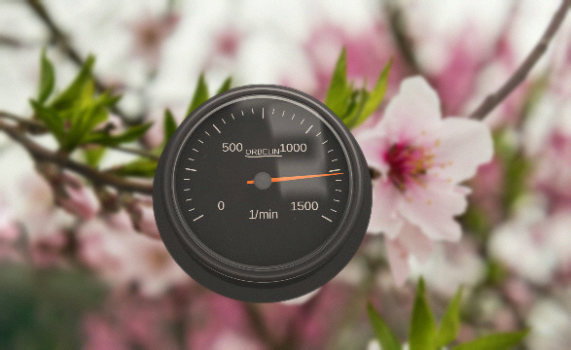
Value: 1275 rpm
